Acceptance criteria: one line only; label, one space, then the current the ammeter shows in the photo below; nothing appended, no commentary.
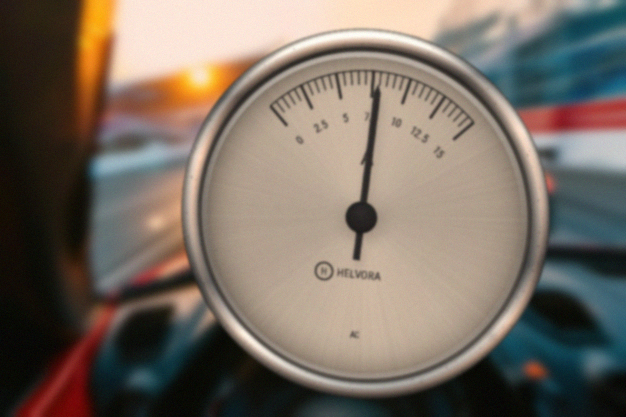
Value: 8 A
